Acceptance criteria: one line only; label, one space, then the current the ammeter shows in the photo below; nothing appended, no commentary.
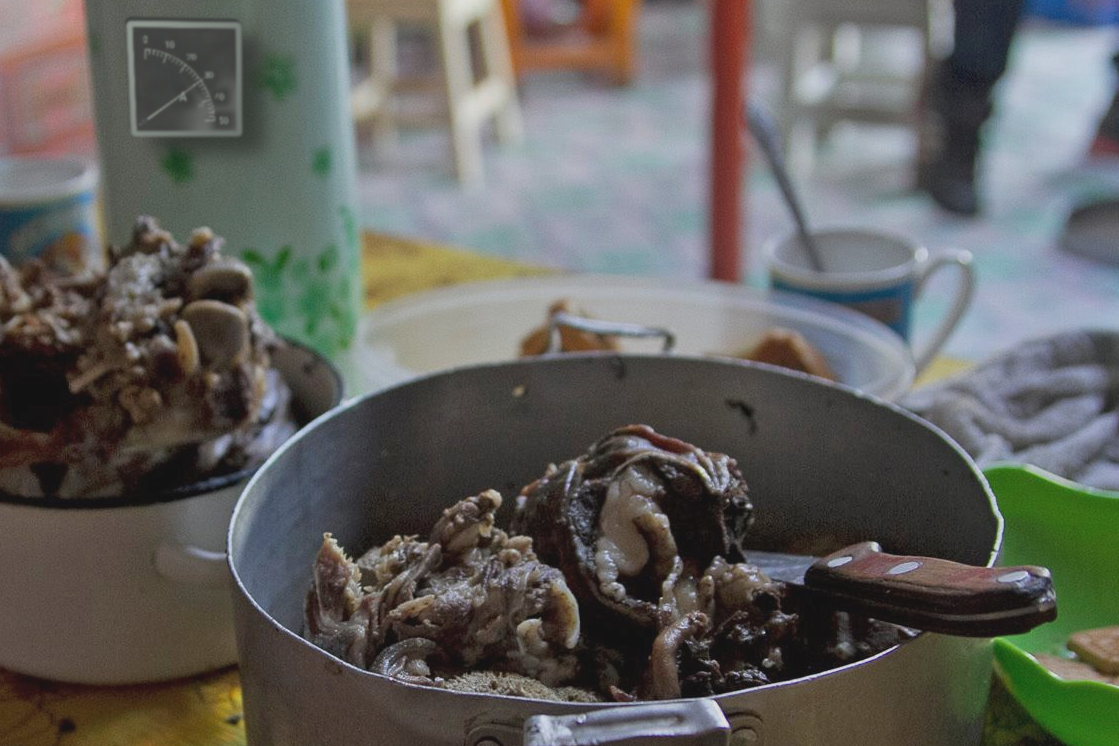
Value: 30 A
